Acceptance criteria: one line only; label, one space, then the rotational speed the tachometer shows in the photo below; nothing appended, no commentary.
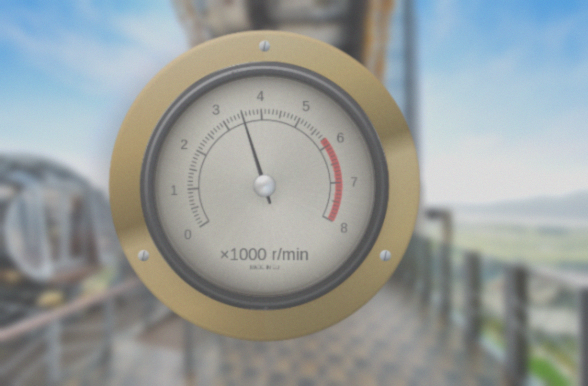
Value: 3500 rpm
